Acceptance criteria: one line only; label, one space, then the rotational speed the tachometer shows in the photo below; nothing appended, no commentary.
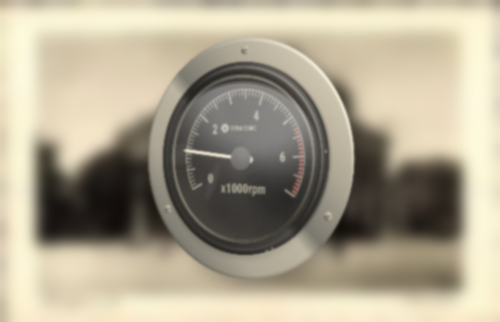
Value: 1000 rpm
